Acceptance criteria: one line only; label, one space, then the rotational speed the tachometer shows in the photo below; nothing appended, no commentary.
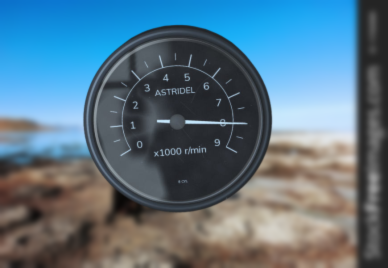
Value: 8000 rpm
